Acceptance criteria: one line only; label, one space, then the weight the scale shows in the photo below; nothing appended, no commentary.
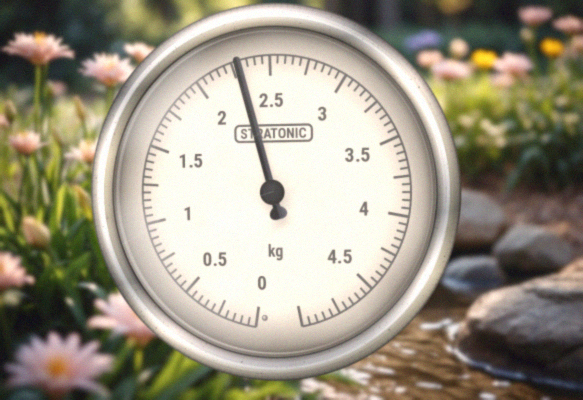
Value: 2.3 kg
